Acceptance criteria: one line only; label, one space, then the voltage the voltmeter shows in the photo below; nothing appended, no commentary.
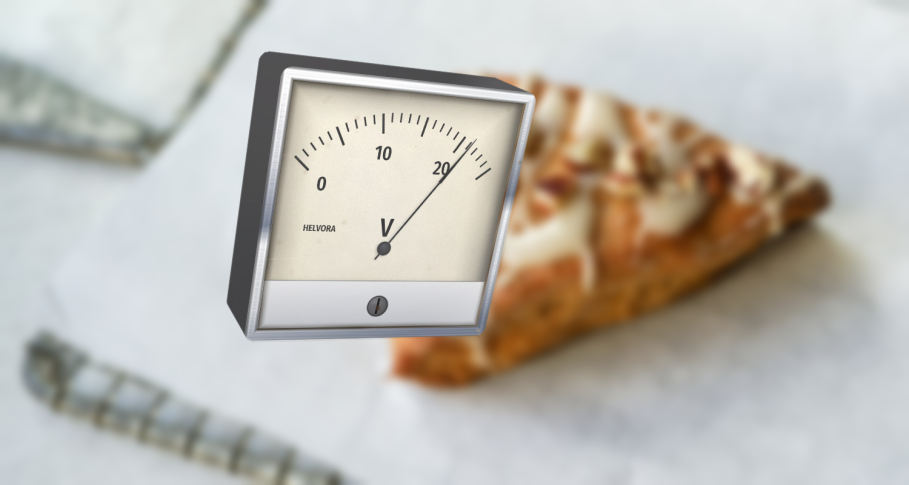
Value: 21 V
